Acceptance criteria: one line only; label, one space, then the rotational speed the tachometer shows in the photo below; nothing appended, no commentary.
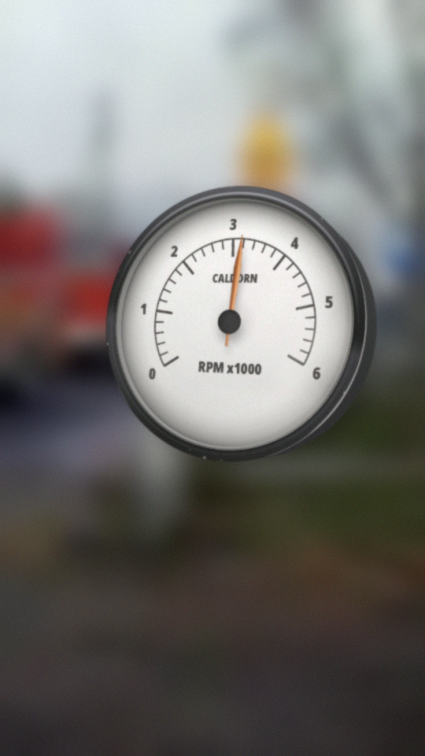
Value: 3200 rpm
